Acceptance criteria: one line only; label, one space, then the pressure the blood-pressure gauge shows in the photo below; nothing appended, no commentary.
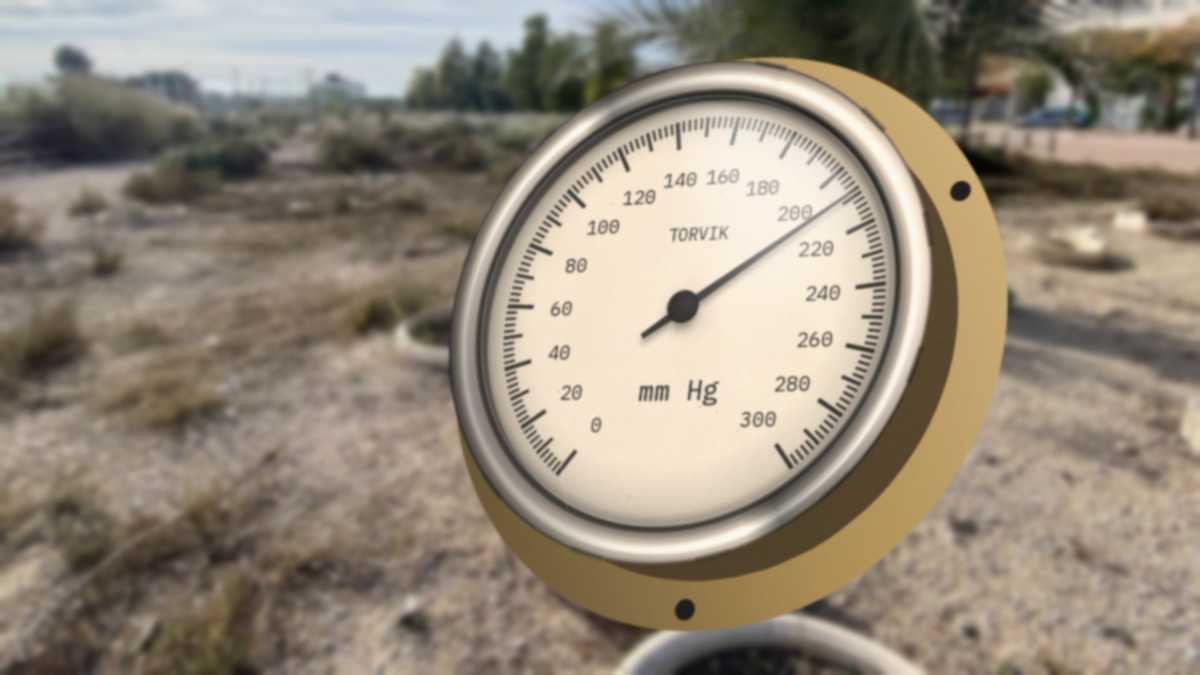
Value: 210 mmHg
